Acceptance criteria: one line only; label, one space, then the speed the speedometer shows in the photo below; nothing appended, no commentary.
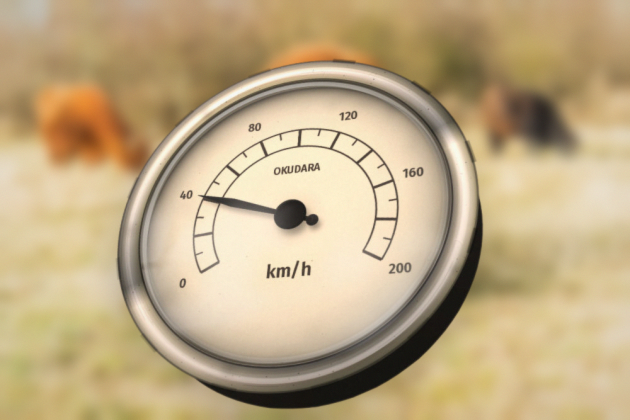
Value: 40 km/h
